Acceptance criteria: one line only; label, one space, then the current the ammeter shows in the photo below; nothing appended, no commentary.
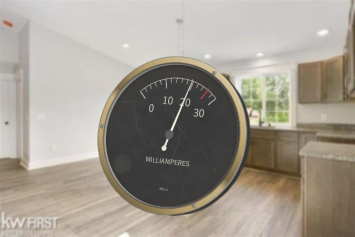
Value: 20 mA
